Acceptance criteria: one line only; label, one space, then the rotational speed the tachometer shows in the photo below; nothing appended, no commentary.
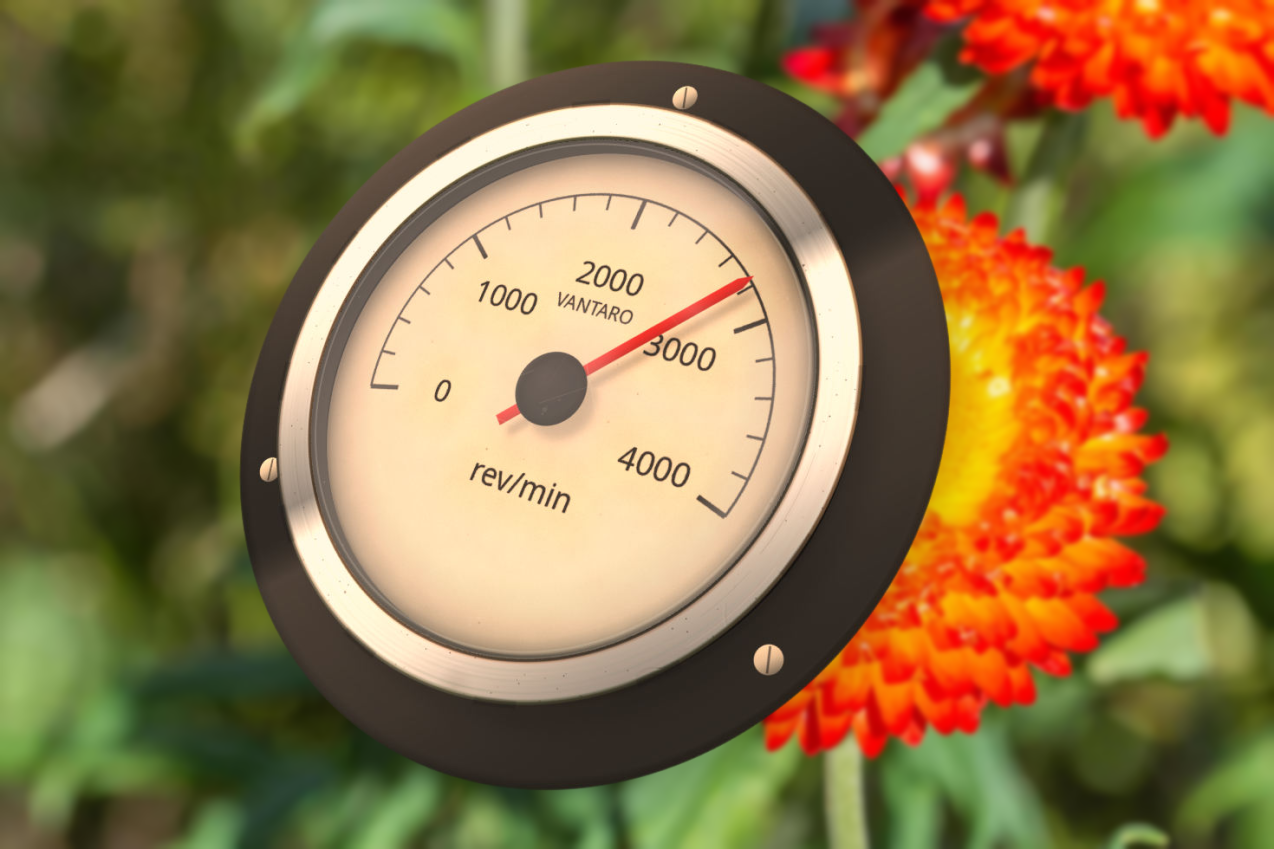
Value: 2800 rpm
